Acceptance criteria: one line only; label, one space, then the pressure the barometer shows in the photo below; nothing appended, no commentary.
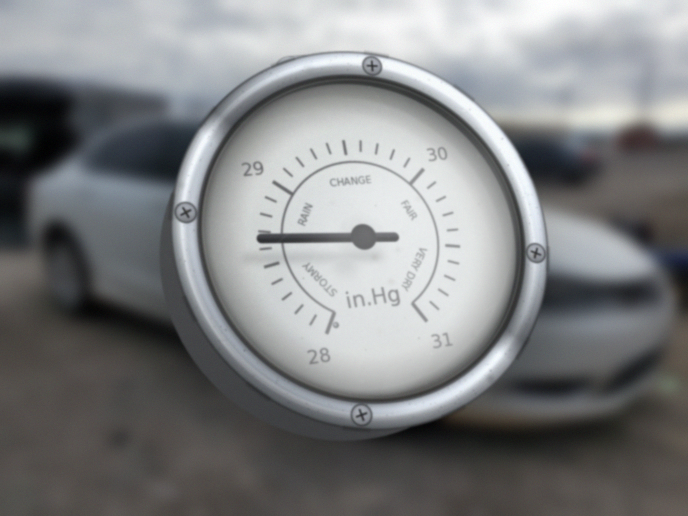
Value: 28.65 inHg
